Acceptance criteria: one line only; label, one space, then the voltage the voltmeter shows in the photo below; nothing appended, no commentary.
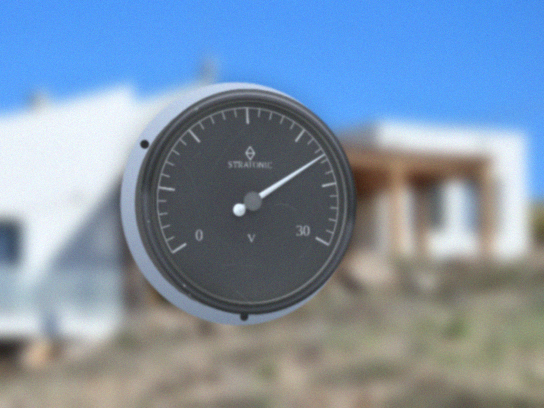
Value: 22.5 V
